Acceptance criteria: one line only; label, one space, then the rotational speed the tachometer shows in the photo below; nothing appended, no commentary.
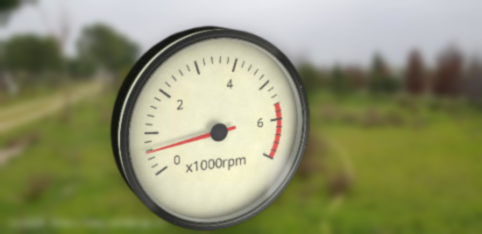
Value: 600 rpm
